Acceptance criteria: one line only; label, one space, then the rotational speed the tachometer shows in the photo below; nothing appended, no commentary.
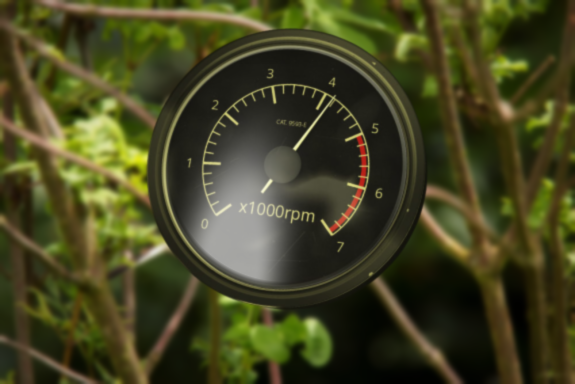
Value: 4200 rpm
